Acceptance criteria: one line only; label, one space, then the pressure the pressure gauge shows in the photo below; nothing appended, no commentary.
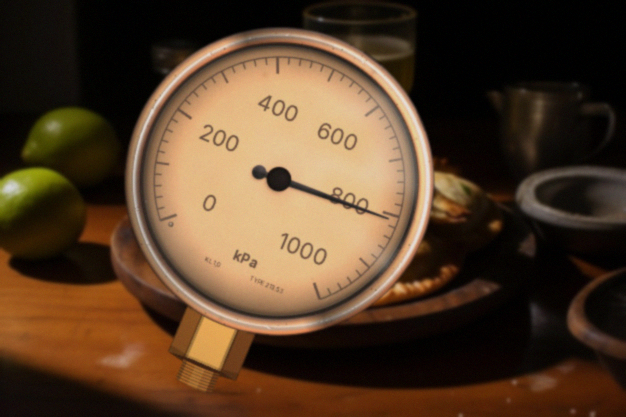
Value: 810 kPa
